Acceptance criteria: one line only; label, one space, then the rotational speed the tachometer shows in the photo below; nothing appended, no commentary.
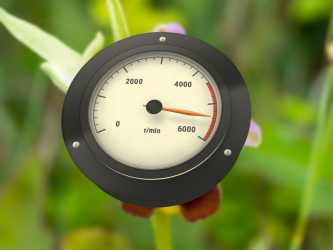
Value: 5400 rpm
